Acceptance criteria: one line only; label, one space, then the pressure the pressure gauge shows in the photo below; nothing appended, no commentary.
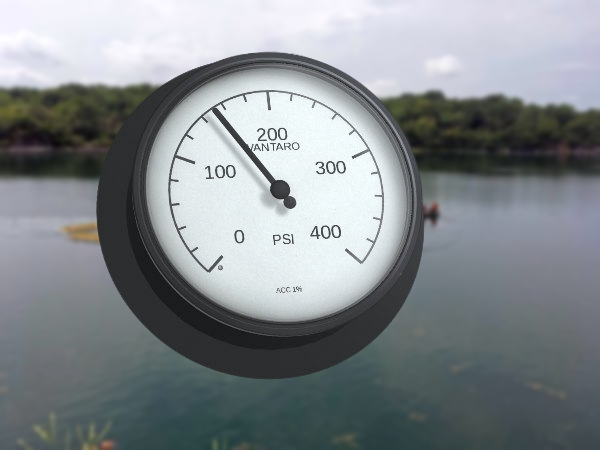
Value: 150 psi
